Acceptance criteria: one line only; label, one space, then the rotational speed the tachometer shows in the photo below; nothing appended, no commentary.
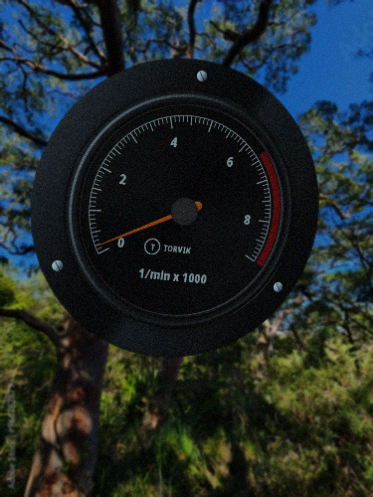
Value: 200 rpm
